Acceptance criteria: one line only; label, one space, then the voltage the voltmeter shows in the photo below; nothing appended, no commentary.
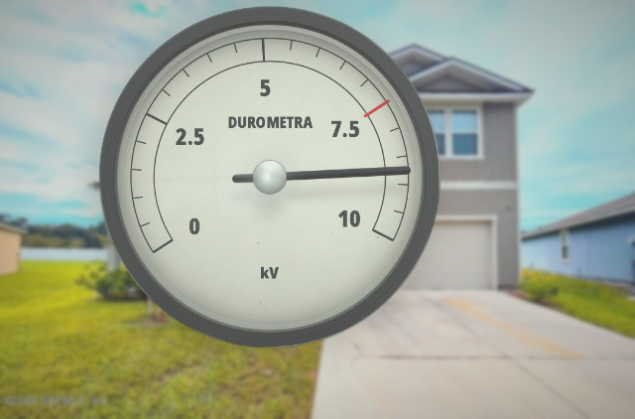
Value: 8.75 kV
